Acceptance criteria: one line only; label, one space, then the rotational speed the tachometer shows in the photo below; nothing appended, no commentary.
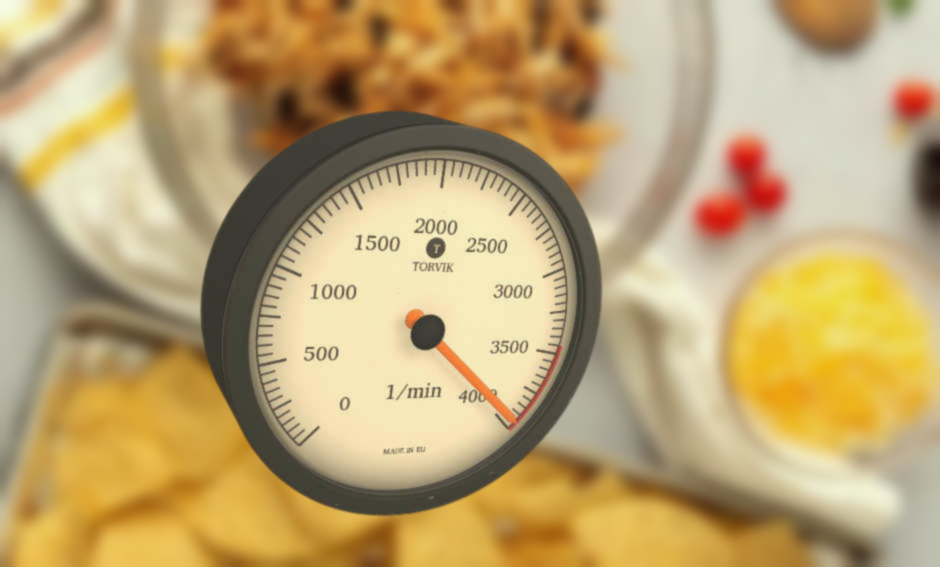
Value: 3950 rpm
